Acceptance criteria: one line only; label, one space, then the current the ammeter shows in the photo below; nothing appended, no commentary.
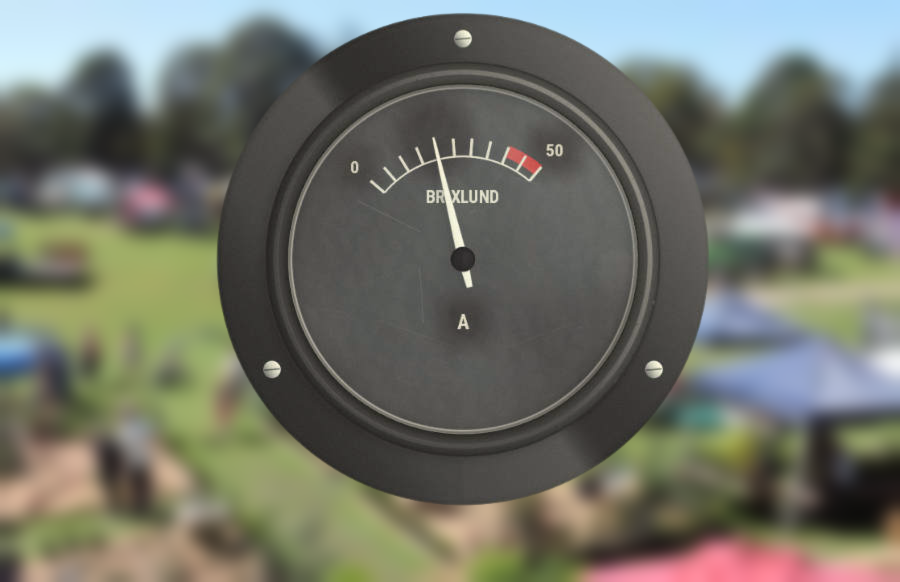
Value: 20 A
